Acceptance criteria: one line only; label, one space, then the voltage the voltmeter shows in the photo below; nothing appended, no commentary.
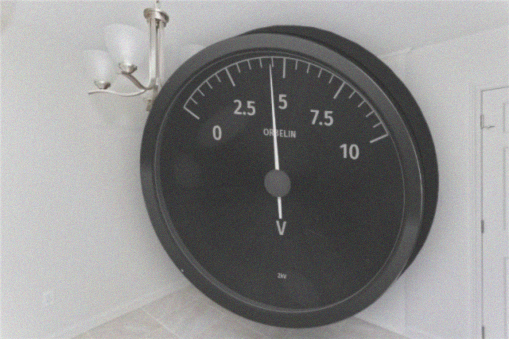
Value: 4.5 V
